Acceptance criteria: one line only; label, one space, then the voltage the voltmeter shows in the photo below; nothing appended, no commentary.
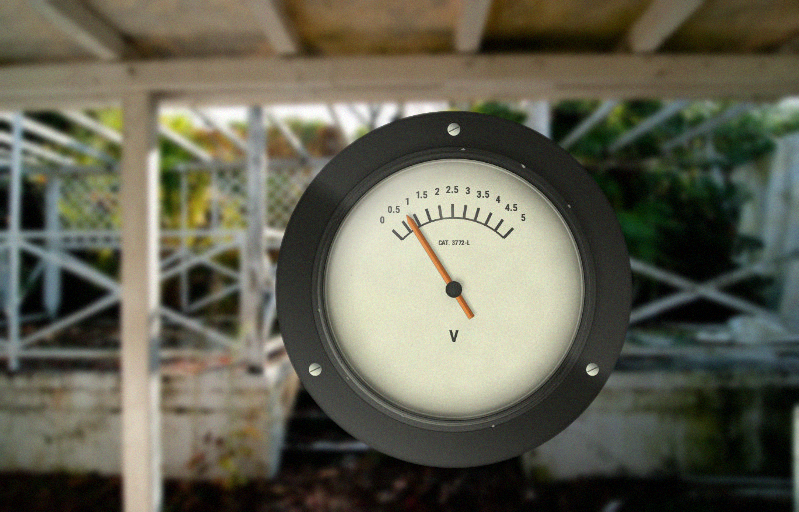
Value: 0.75 V
